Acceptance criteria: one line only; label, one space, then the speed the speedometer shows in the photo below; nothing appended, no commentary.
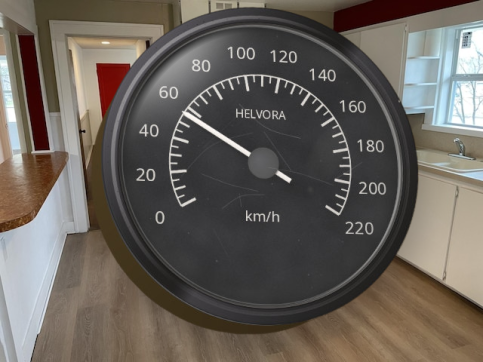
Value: 55 km/h
